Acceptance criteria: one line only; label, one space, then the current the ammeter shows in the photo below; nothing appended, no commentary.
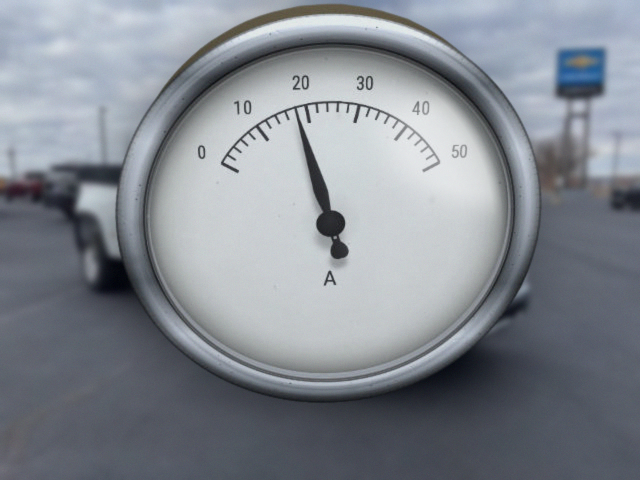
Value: 18 A
